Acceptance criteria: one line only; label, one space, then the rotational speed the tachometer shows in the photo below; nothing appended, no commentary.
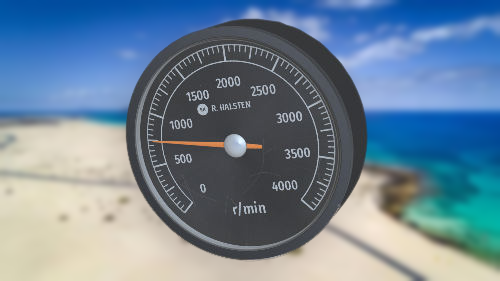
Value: 750 rpm
